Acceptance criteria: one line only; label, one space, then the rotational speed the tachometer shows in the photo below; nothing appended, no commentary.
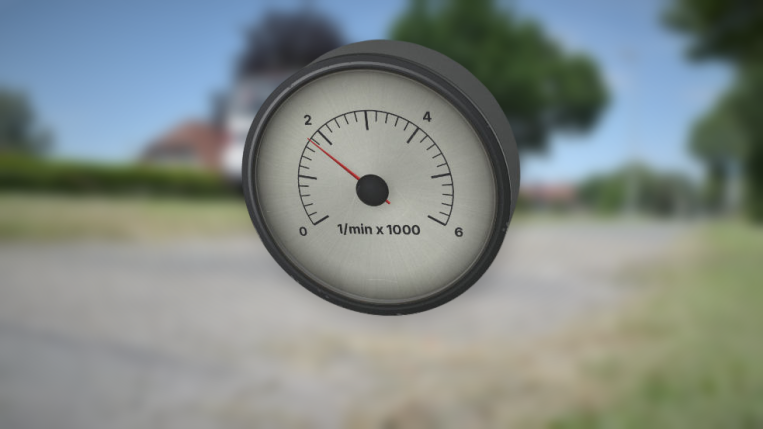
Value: 1800 rpm
